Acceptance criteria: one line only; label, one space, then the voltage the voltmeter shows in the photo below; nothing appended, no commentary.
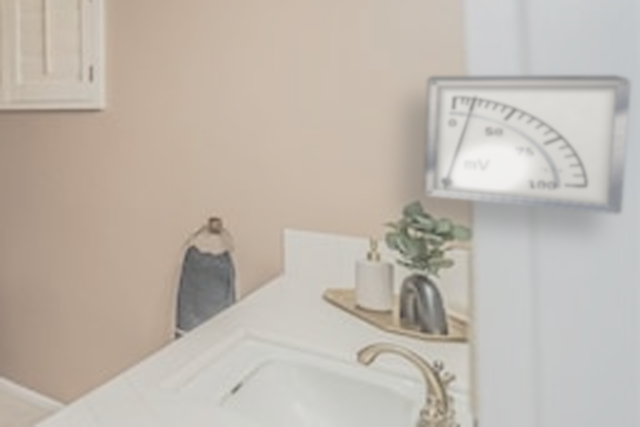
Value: 25 mV
